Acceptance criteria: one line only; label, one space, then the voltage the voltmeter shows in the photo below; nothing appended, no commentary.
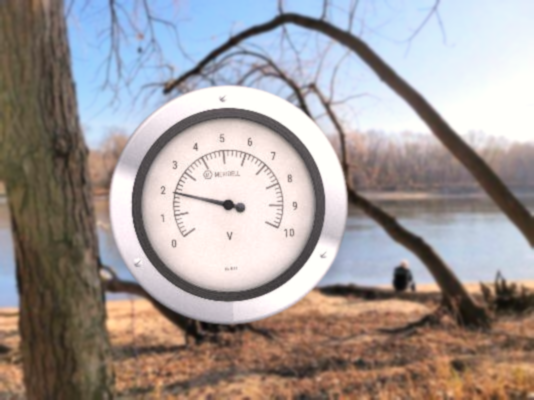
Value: 2 V
